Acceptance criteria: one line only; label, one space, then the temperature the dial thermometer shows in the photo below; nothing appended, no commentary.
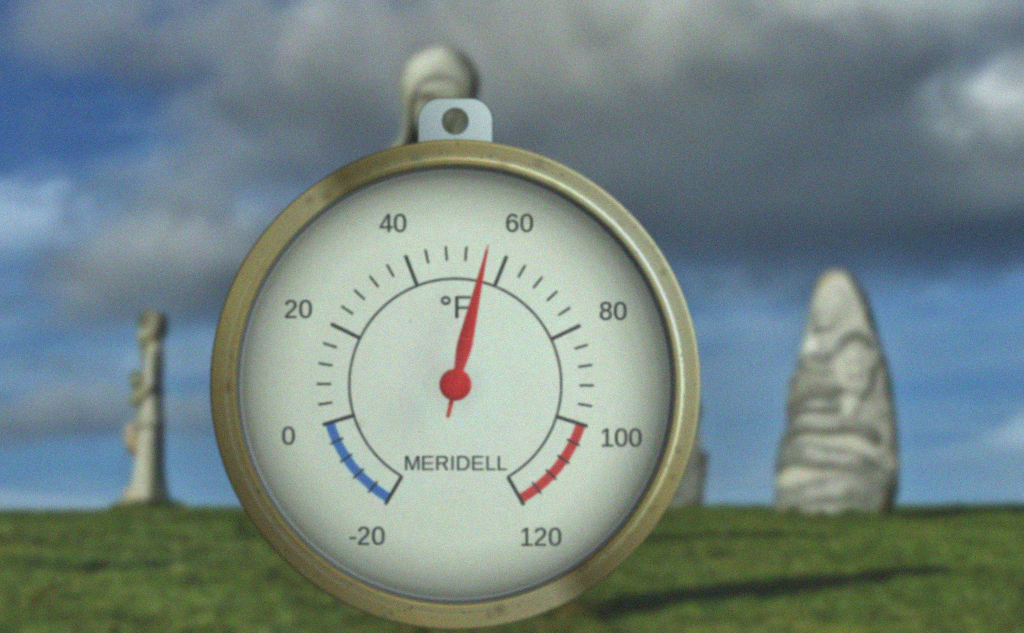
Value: 56 °F
